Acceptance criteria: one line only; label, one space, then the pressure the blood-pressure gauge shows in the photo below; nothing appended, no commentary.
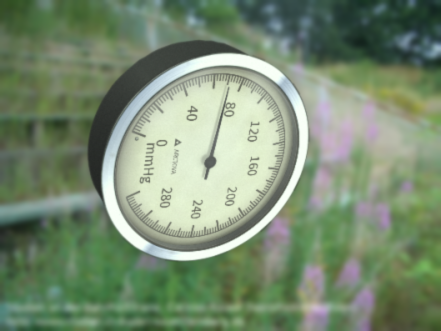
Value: 70 mmHg
